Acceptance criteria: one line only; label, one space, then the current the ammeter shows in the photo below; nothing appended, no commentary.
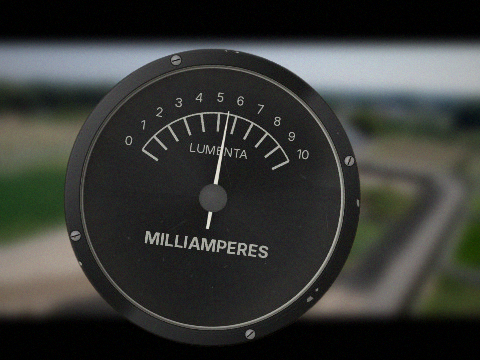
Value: 5.5 mA
